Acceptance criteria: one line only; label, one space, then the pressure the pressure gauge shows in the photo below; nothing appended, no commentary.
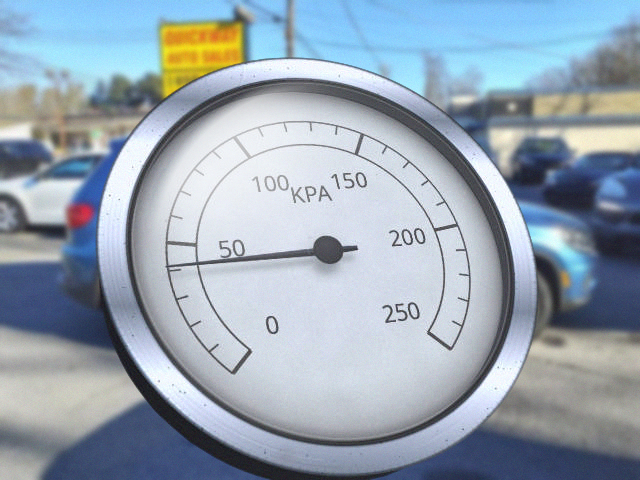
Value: 40 kPa
